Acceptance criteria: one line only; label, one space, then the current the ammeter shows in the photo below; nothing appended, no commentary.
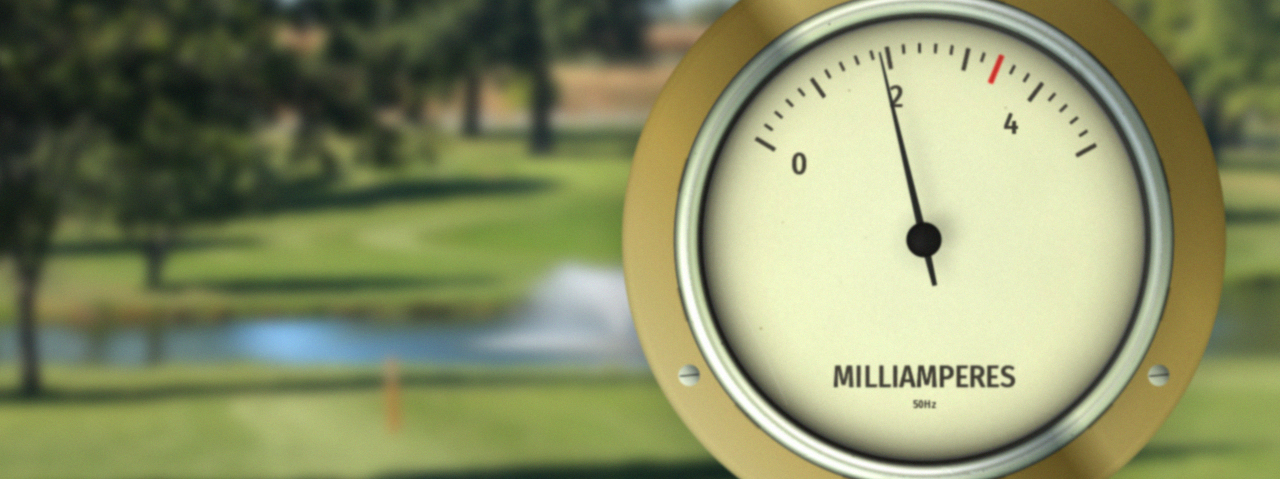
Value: 1.9 mA
